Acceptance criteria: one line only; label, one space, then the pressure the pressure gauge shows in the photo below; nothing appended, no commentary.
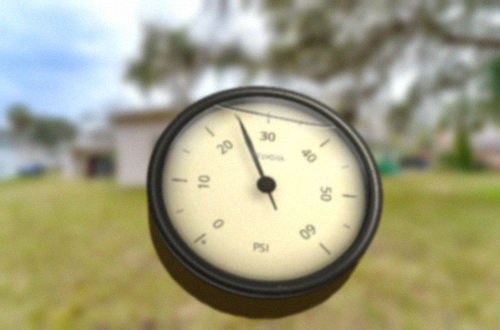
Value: 25 psi
